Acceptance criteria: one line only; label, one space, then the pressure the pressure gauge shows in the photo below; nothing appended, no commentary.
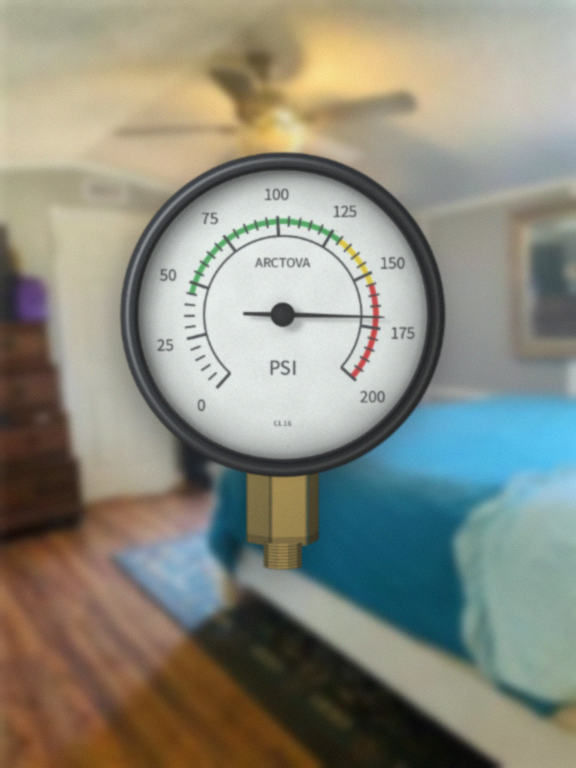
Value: 170 psi
